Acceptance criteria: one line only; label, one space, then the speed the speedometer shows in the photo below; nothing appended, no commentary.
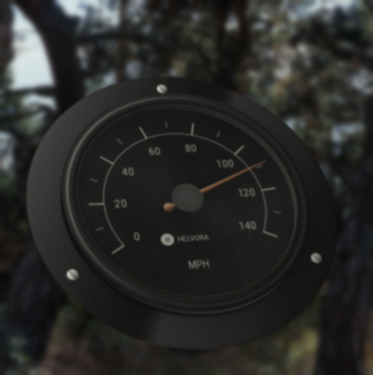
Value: 110 mph
